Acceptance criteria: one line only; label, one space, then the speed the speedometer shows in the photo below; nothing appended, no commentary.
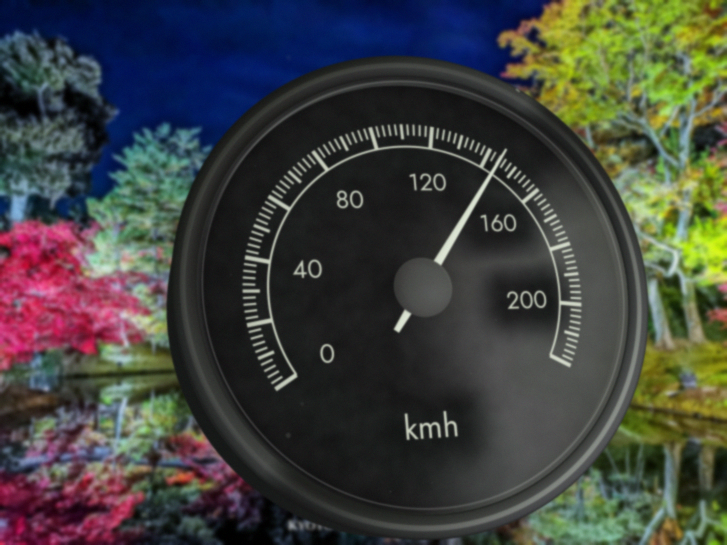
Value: 144 km/h
